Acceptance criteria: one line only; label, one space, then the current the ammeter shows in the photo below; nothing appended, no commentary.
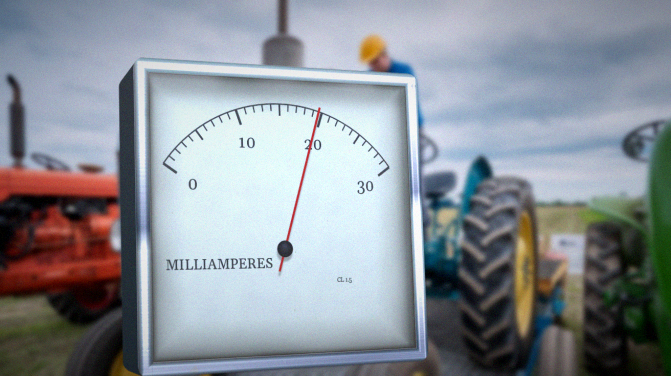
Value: 19.5 mA
